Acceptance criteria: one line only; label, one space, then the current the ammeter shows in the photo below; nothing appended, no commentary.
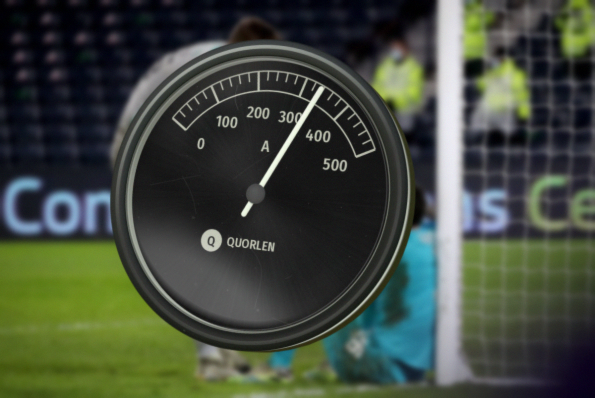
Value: 340 A
